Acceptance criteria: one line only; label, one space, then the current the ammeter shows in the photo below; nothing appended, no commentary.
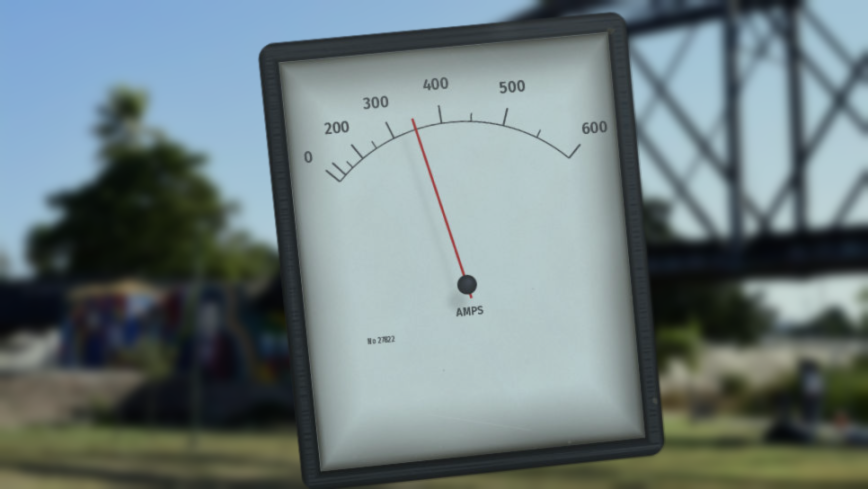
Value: 350 A
